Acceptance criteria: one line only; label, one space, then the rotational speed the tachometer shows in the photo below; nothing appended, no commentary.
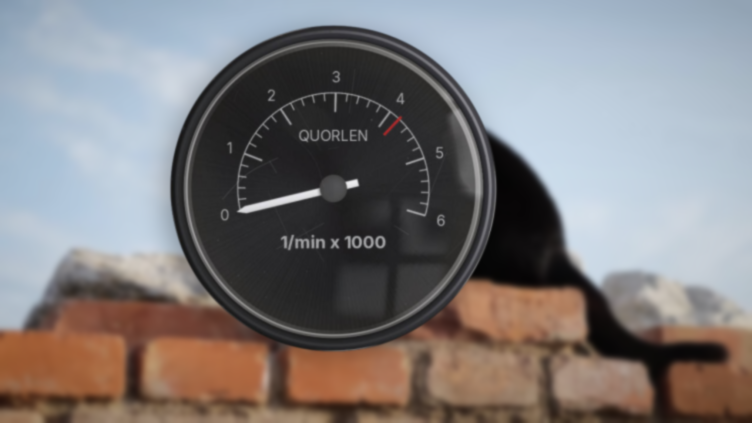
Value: 0 rpm
